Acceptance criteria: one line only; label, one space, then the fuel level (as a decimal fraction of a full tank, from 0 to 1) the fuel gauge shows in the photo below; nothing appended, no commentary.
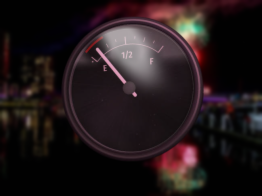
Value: 0.125
